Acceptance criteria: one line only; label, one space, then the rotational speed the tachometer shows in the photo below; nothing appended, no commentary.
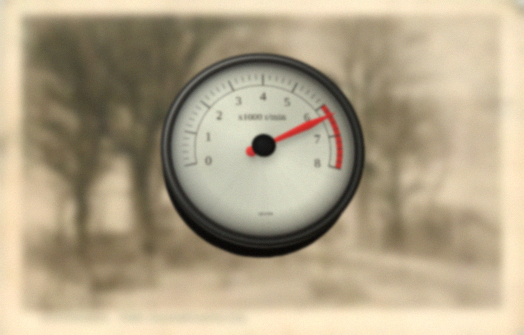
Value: 6400 rpm
